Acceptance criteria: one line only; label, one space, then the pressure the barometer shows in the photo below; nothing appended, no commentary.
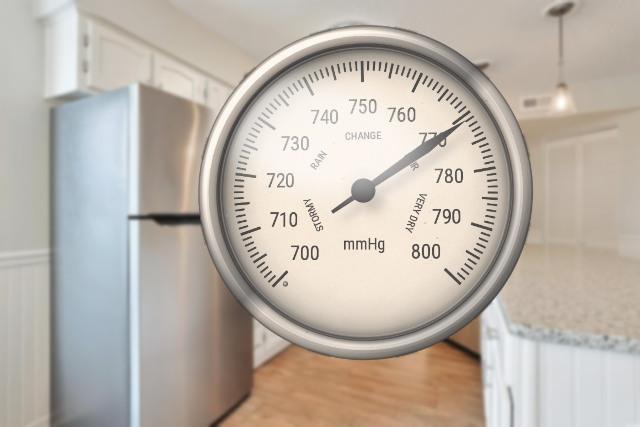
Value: 771 mmHg
